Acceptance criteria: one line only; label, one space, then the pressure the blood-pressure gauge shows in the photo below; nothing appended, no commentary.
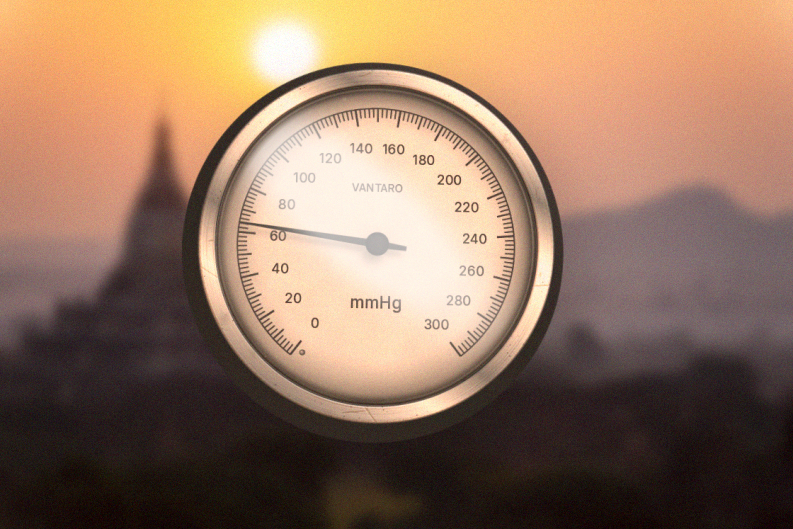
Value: 64 mmHg
